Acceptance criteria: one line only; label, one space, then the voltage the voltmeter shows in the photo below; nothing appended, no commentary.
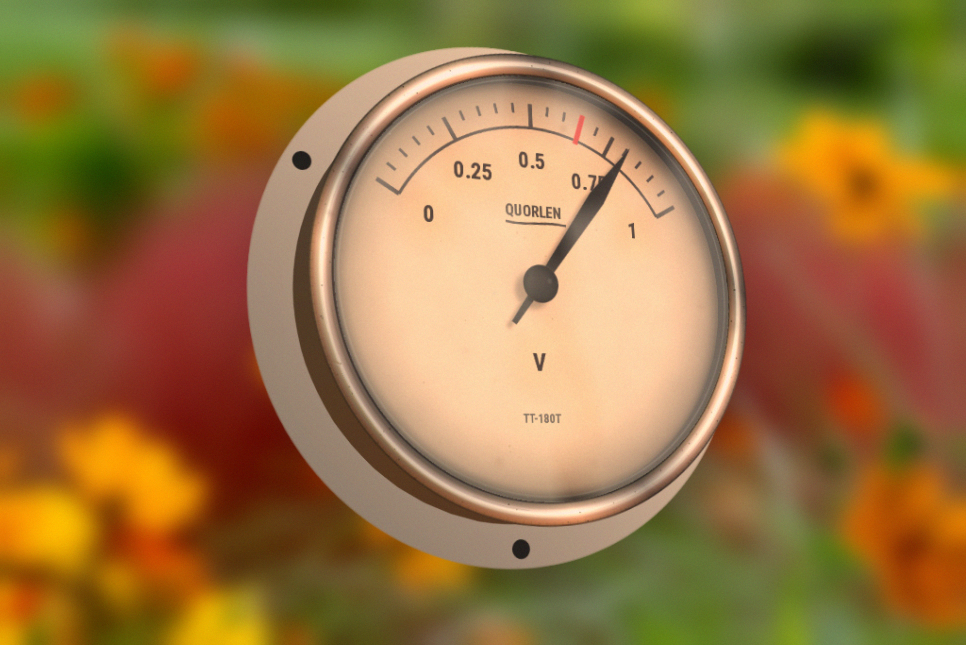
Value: 0.8 V
